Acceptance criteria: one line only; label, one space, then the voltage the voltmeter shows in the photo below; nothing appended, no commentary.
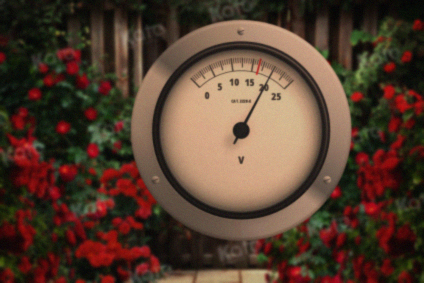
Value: 20 V
